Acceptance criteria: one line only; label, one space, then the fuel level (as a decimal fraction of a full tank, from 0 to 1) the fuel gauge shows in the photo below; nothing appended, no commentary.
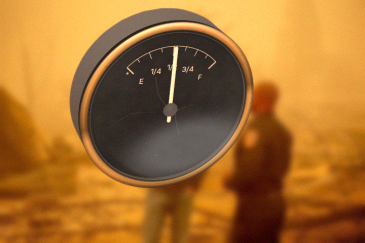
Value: 0.5
